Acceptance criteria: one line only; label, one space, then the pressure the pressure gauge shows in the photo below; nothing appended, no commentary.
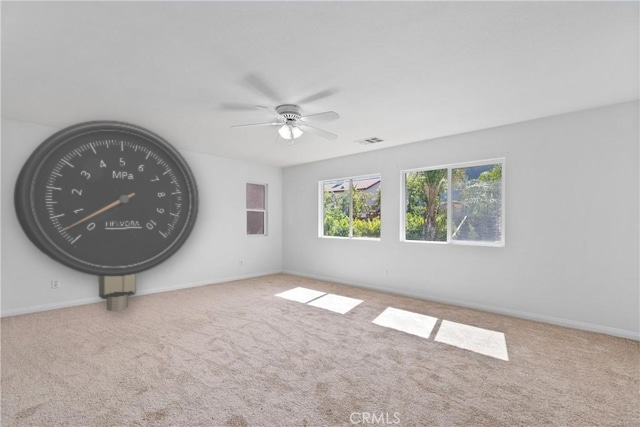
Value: 0.5 MPa
